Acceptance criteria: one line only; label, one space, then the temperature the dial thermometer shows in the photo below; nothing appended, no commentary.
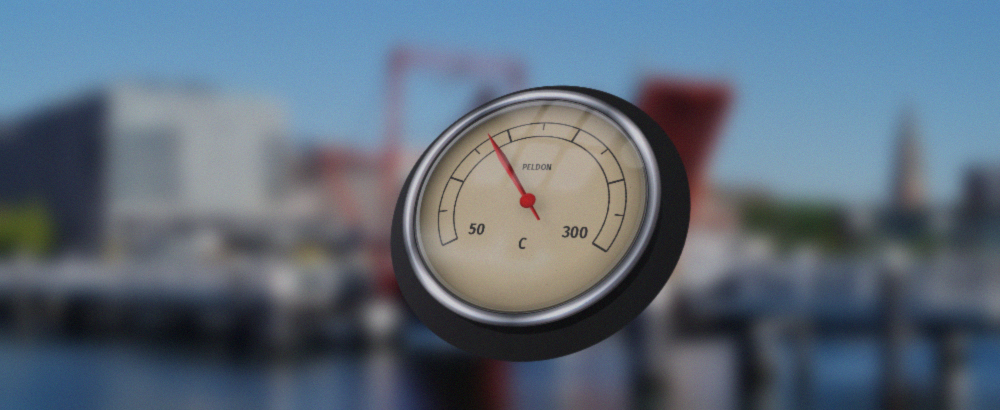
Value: 137.5 °C
